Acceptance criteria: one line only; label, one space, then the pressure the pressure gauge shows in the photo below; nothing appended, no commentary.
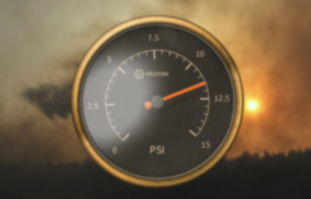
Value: 11.5 psi
